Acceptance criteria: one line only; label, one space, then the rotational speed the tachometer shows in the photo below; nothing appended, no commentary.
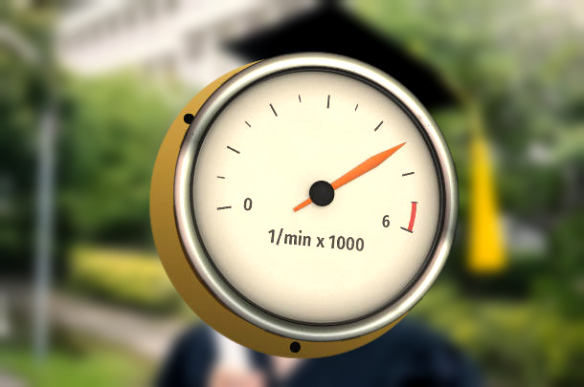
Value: 4500 rpm
